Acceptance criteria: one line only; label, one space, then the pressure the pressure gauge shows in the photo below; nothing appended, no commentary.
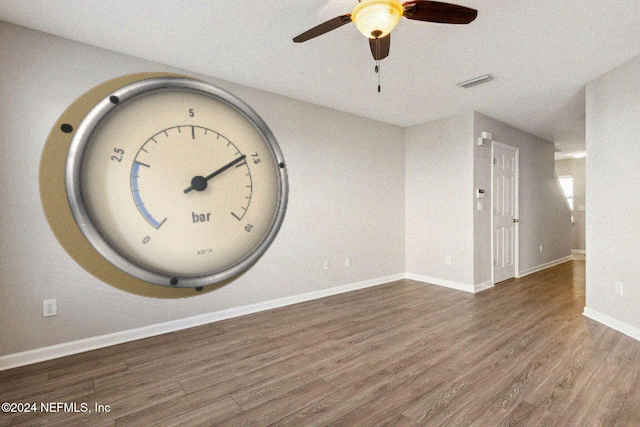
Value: 7.25 bar
